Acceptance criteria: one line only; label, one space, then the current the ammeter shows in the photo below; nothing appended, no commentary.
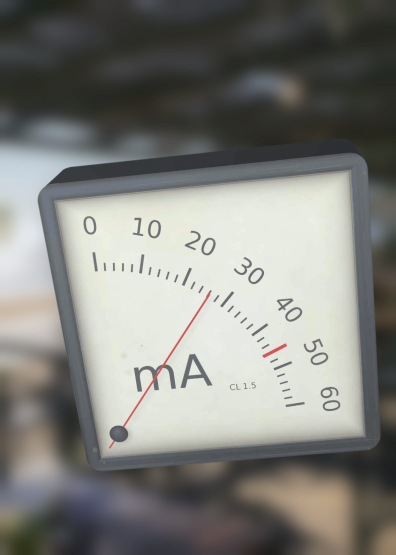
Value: 26 mA
